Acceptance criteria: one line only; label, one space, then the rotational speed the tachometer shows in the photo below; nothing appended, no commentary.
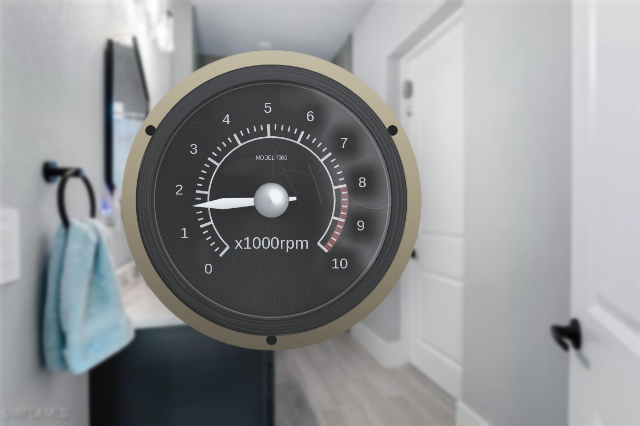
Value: 1600 rpm
